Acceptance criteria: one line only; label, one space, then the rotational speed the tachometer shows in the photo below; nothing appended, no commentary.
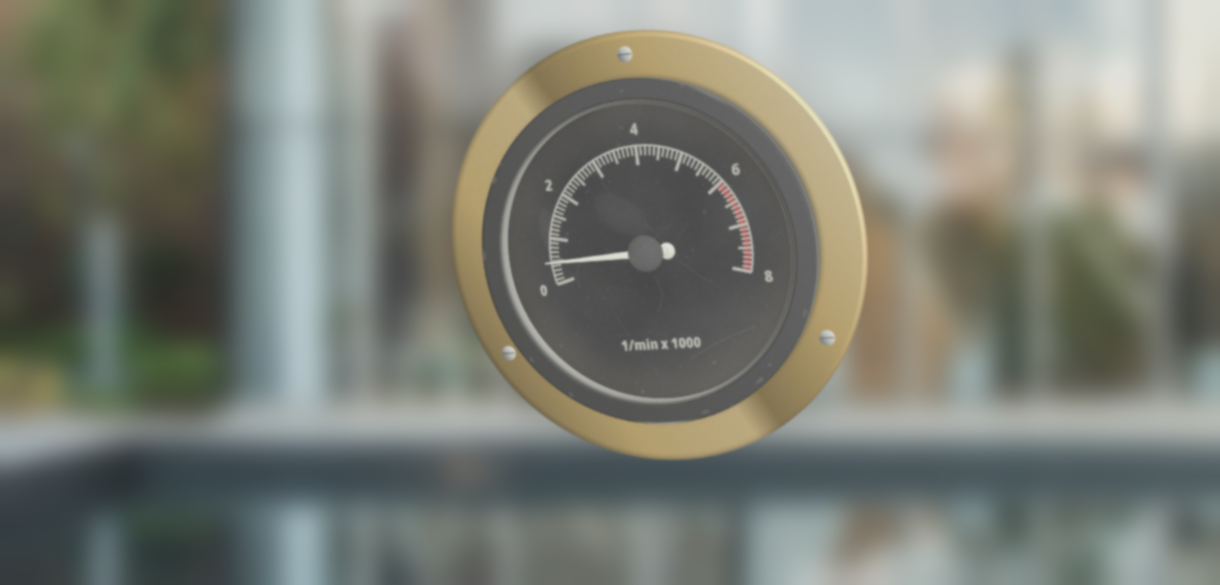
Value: 500 rpm
